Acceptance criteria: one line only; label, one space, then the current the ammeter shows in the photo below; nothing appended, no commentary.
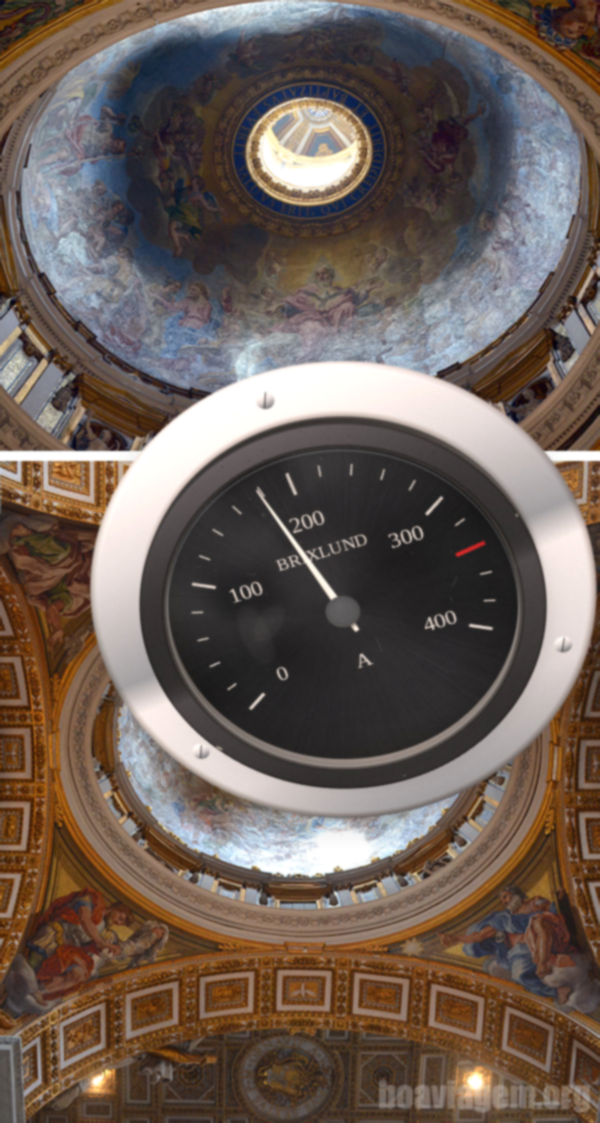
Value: 180 A
